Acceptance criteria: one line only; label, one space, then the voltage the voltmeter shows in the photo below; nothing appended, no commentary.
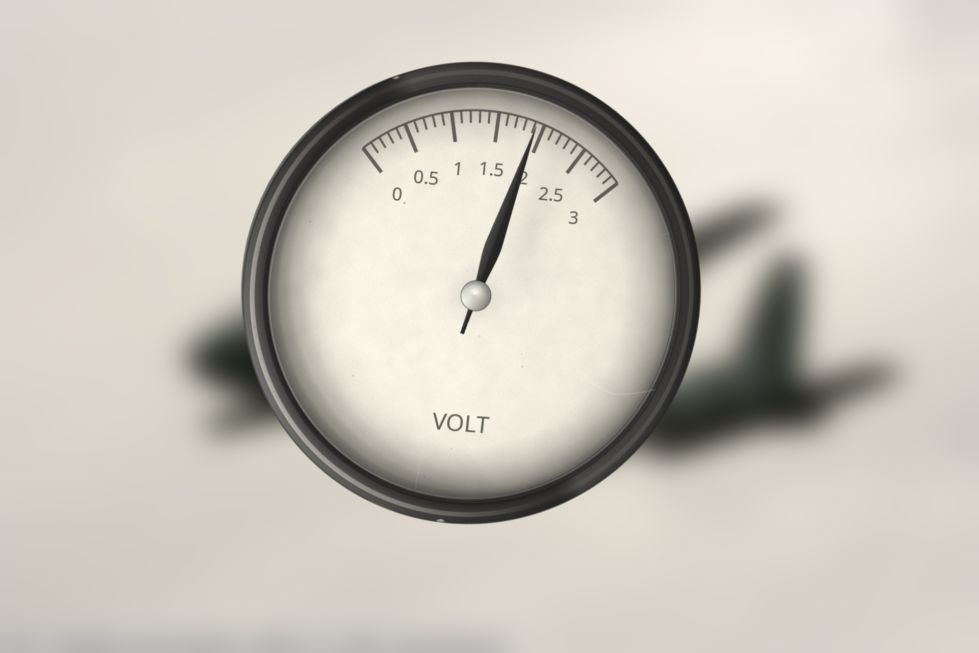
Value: 1.9 V
